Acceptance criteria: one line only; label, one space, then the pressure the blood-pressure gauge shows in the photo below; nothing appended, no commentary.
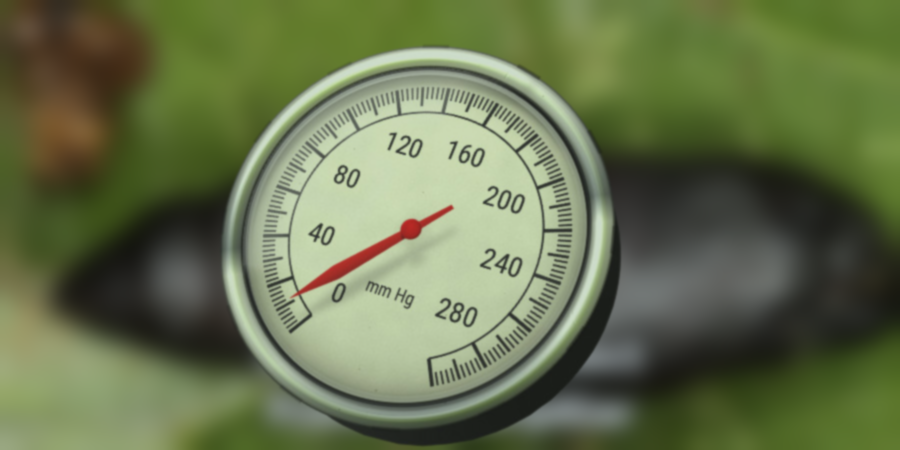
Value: 10 mmHg
